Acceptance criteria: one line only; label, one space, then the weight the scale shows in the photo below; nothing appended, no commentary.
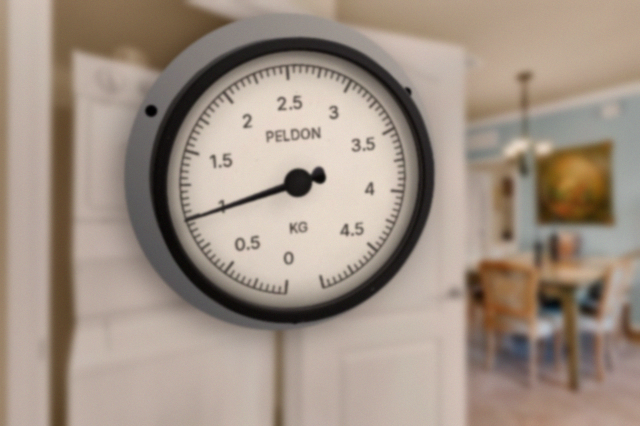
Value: 1 kg
